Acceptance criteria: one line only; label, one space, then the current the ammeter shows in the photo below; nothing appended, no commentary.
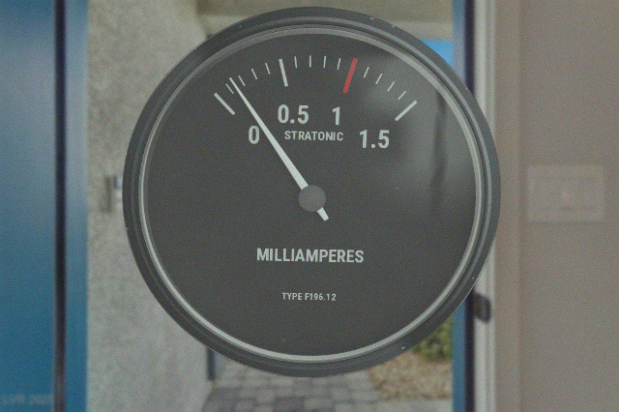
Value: 0.15 mA
